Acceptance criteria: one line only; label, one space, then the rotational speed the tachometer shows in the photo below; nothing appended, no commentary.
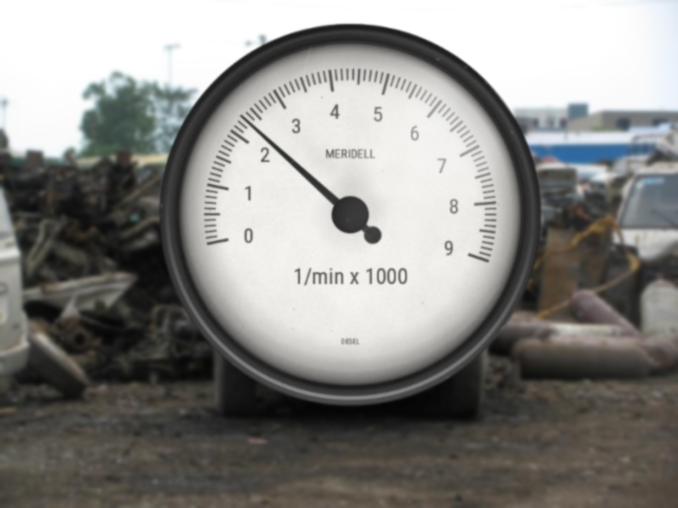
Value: 2300 rpm
